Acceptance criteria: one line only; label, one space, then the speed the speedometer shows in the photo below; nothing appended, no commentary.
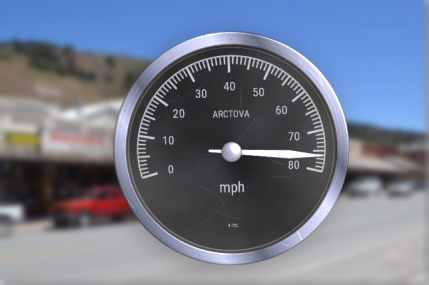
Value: 76 mph
